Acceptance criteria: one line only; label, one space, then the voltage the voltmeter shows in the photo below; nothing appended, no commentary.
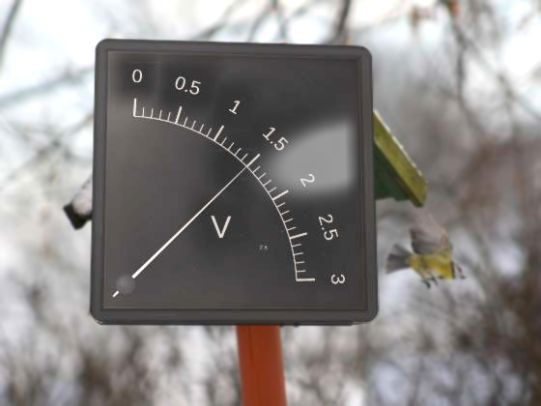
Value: 1.5 V
